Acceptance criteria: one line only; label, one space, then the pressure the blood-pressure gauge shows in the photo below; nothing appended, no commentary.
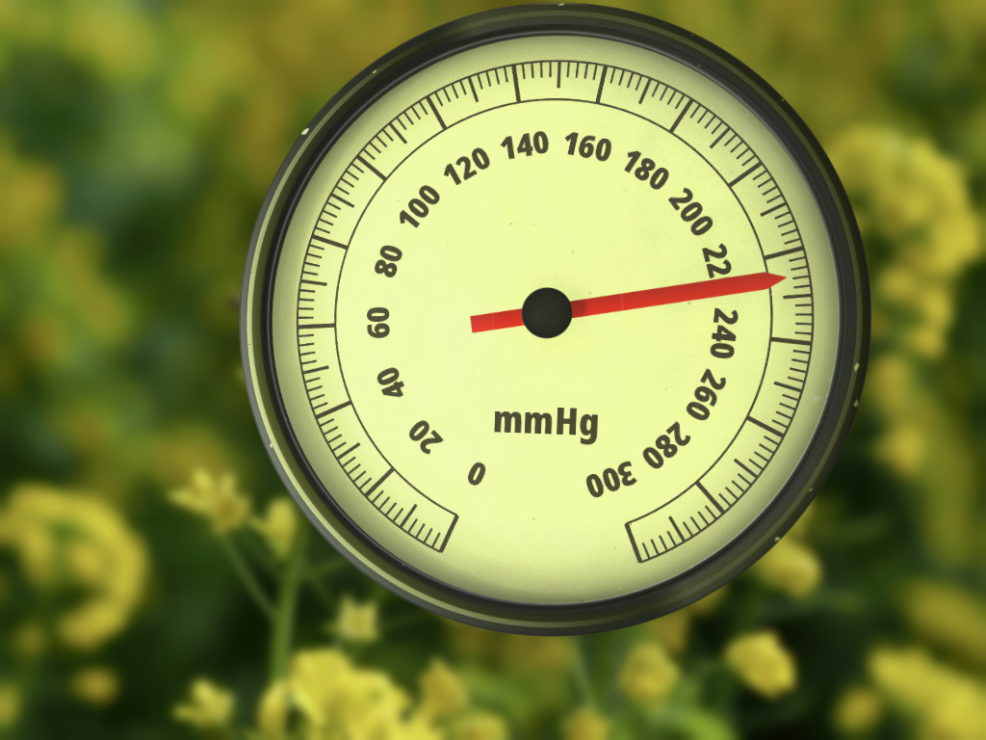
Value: 226 mmHg
